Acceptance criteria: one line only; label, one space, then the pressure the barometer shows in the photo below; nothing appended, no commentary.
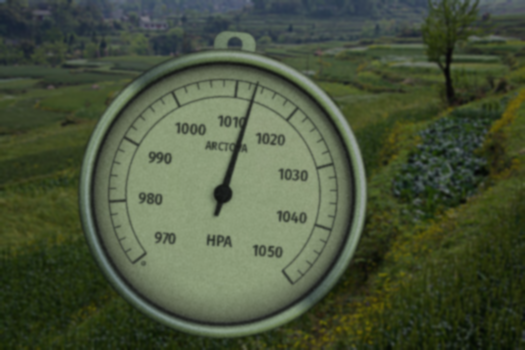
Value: 1013 hPa
